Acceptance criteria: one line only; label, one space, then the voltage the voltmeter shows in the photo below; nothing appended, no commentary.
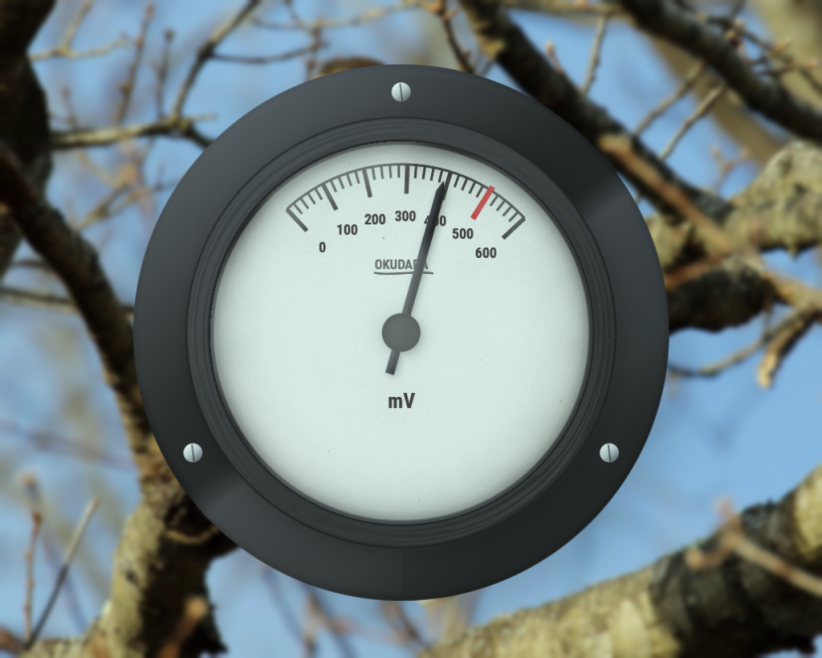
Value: 390 mV
